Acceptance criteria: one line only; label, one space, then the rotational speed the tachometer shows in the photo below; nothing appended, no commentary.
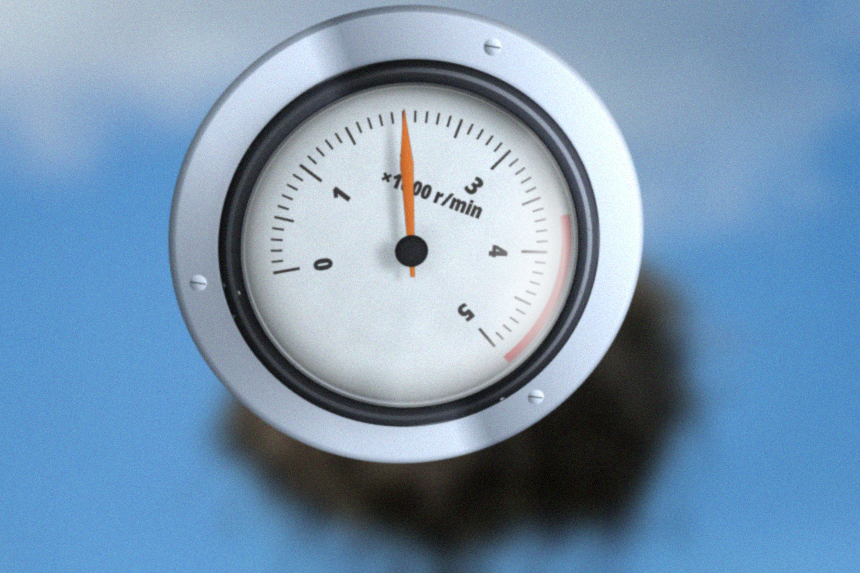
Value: 2000 rpm
